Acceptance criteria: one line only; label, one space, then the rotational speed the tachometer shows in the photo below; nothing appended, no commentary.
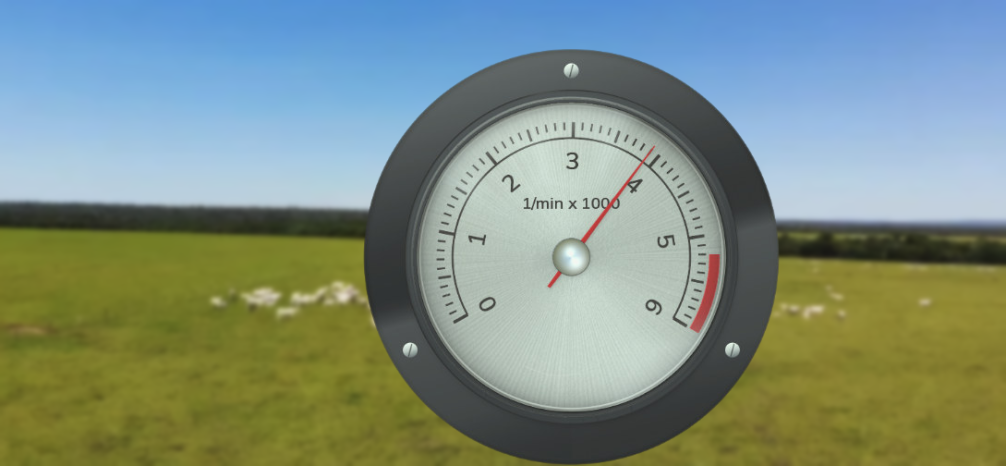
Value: 3900 rpm
